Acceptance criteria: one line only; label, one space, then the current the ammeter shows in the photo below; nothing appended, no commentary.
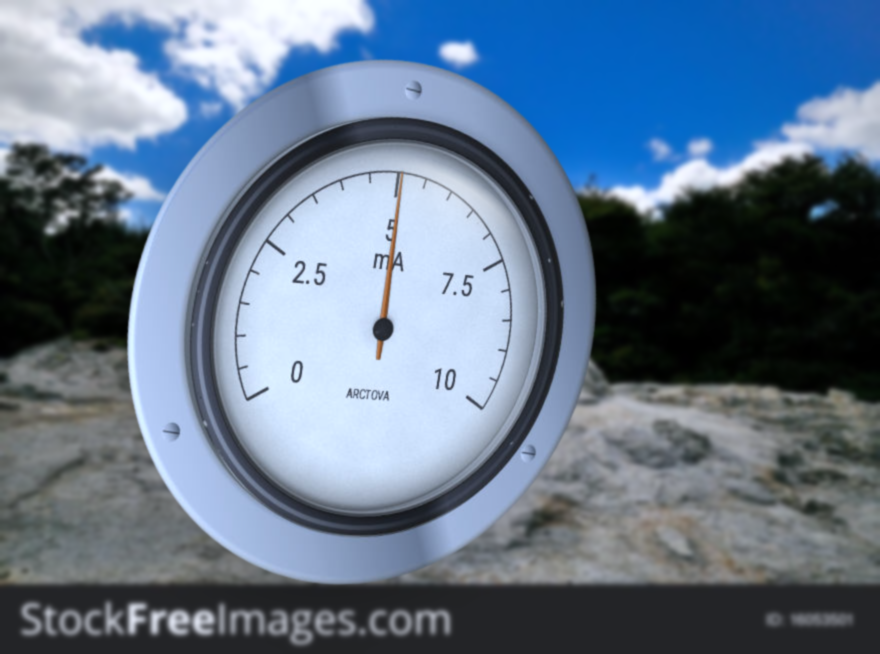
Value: 5 mA
